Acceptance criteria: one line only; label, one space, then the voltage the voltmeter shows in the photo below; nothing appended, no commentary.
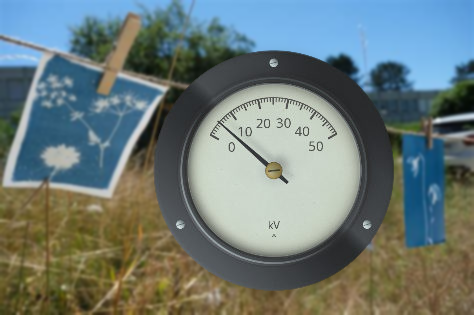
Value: 5 kV
